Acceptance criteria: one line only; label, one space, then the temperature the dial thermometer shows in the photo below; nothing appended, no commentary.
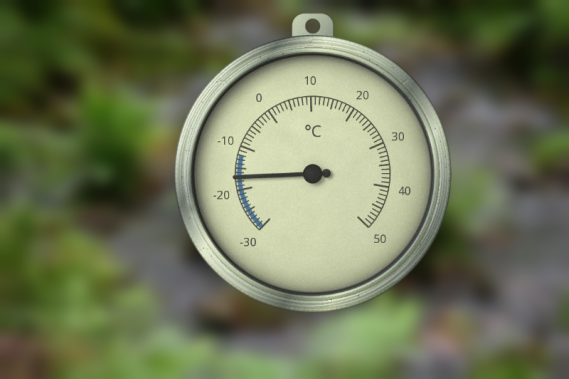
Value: -17 °C
